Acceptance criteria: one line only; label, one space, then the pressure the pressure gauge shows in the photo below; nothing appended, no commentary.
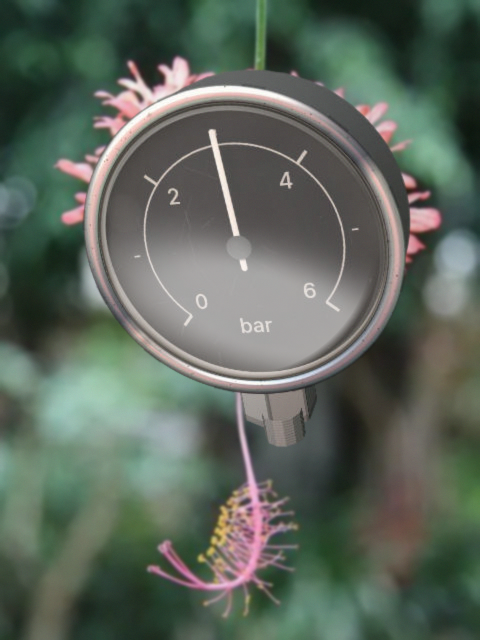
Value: 3 bar
